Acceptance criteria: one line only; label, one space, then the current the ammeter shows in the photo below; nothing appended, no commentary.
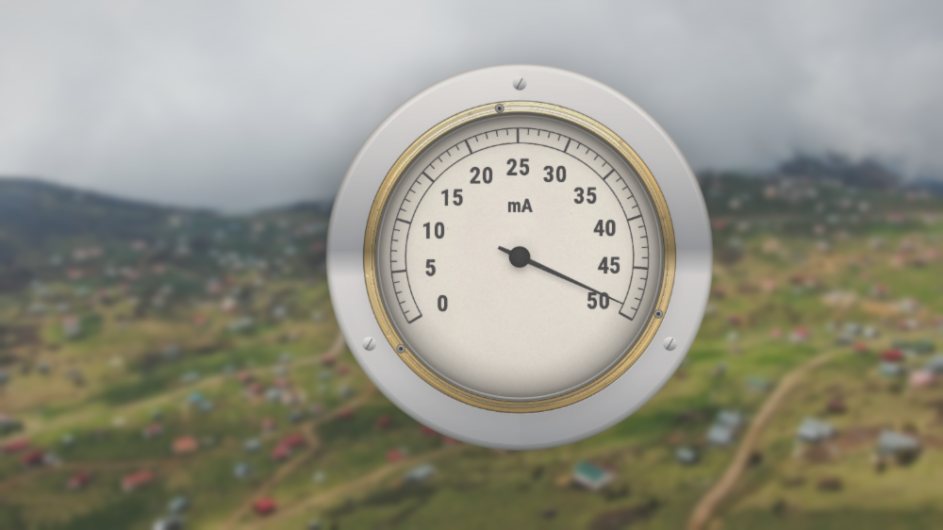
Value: 49 mA
